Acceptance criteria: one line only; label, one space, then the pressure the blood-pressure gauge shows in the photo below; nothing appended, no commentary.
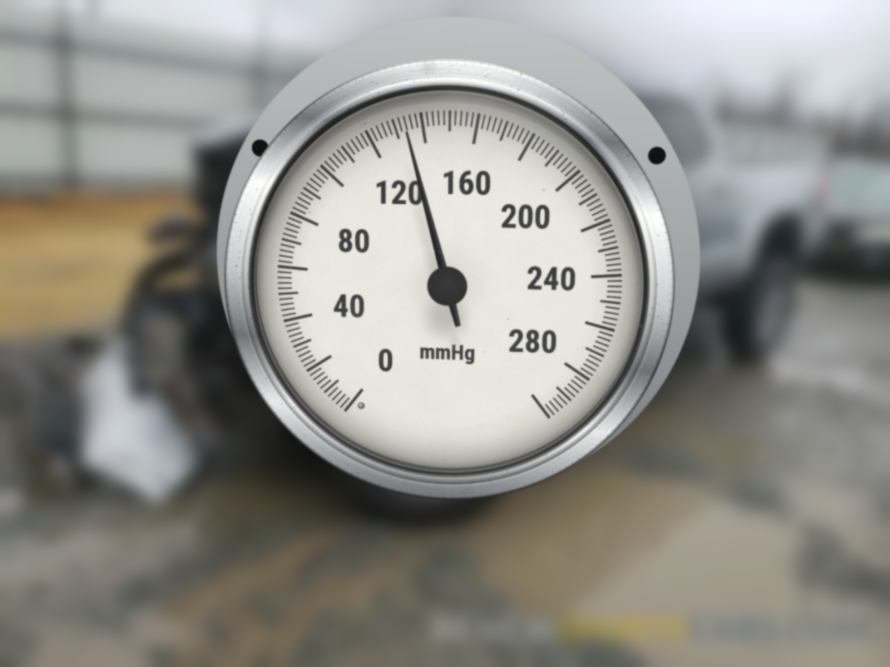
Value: 134 mmHg
